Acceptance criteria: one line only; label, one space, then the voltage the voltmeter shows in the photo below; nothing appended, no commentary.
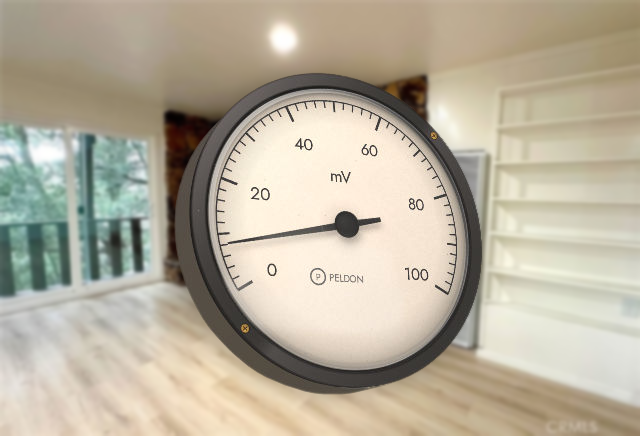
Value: 8 mV
